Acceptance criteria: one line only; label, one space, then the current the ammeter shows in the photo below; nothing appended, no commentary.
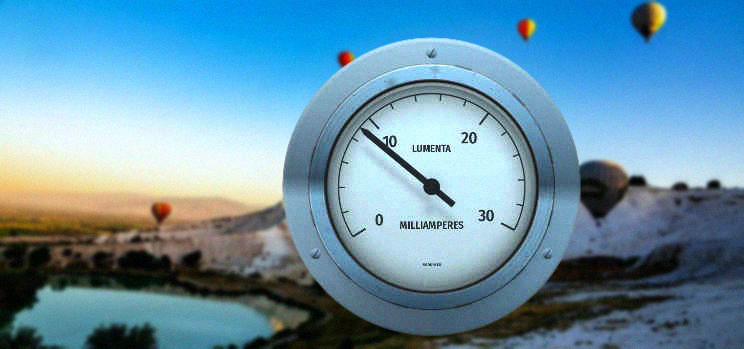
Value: 9 mA
